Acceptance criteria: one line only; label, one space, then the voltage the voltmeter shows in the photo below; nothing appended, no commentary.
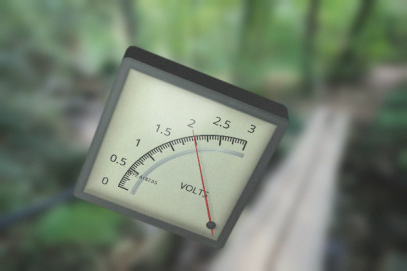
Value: 2 V
